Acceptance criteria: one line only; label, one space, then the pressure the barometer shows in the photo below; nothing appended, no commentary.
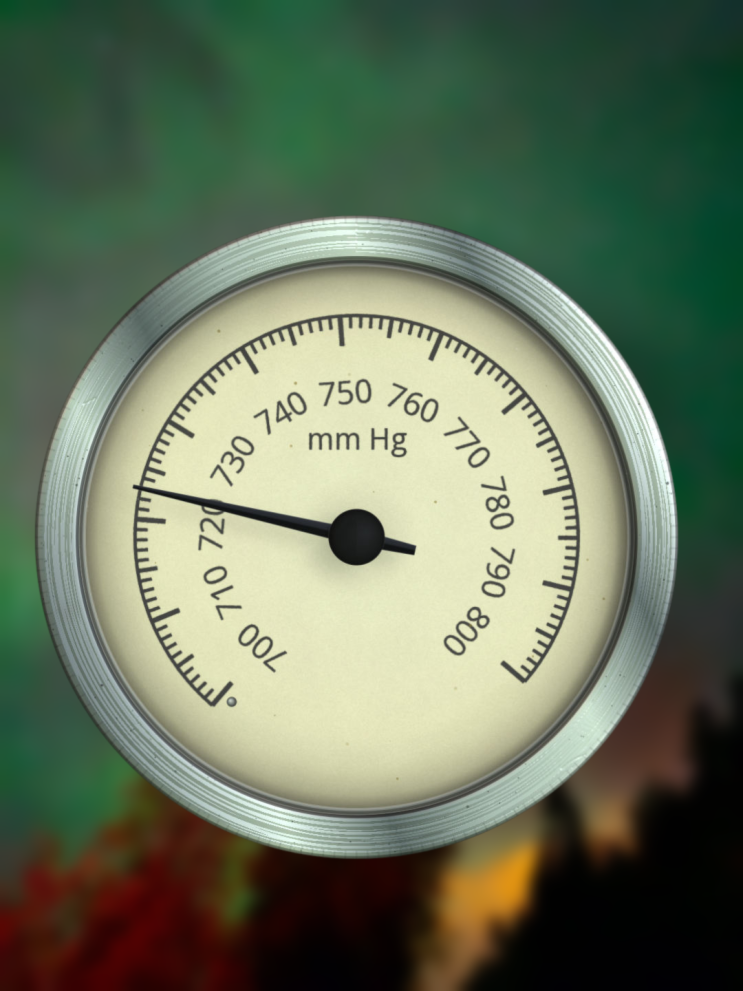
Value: 723 mmHg
